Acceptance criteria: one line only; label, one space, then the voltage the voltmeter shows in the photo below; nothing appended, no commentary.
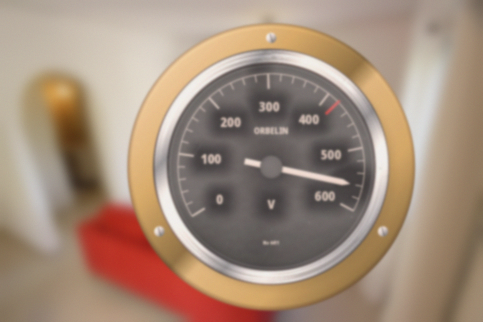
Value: 560 V
